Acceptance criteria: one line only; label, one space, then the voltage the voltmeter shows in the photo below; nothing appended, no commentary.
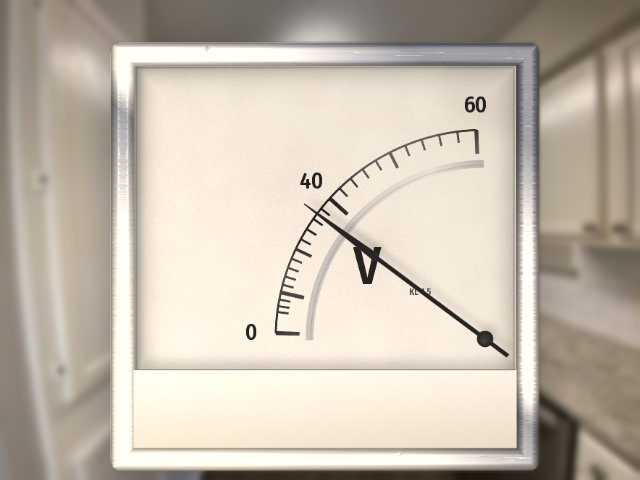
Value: 37 V
